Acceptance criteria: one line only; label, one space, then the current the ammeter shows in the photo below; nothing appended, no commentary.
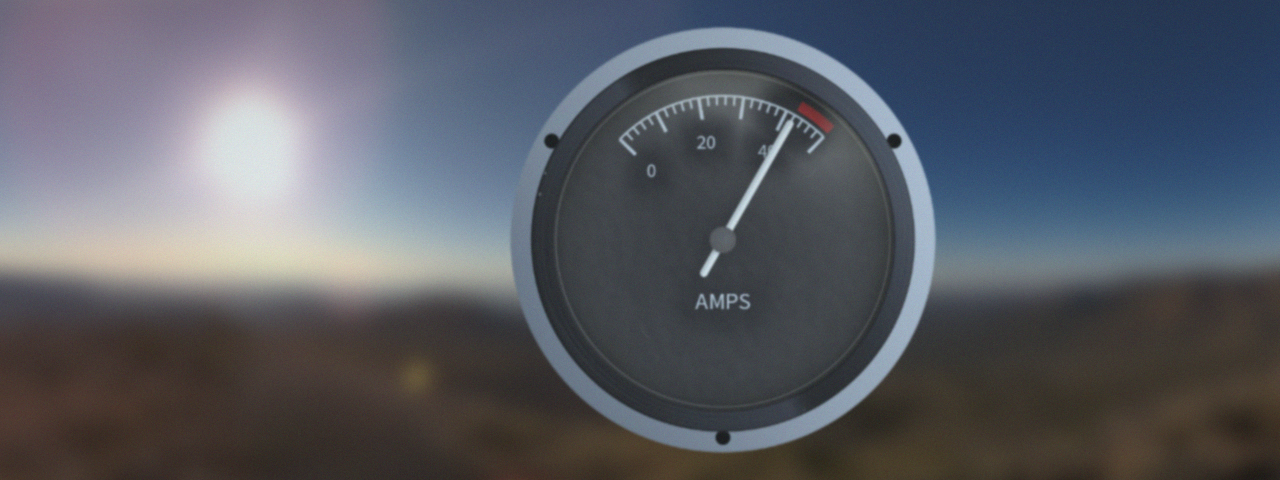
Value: 42 A
